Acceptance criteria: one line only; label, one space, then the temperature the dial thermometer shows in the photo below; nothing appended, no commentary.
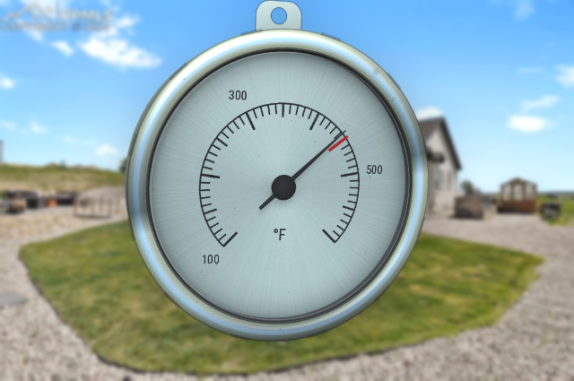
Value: 440 °F
